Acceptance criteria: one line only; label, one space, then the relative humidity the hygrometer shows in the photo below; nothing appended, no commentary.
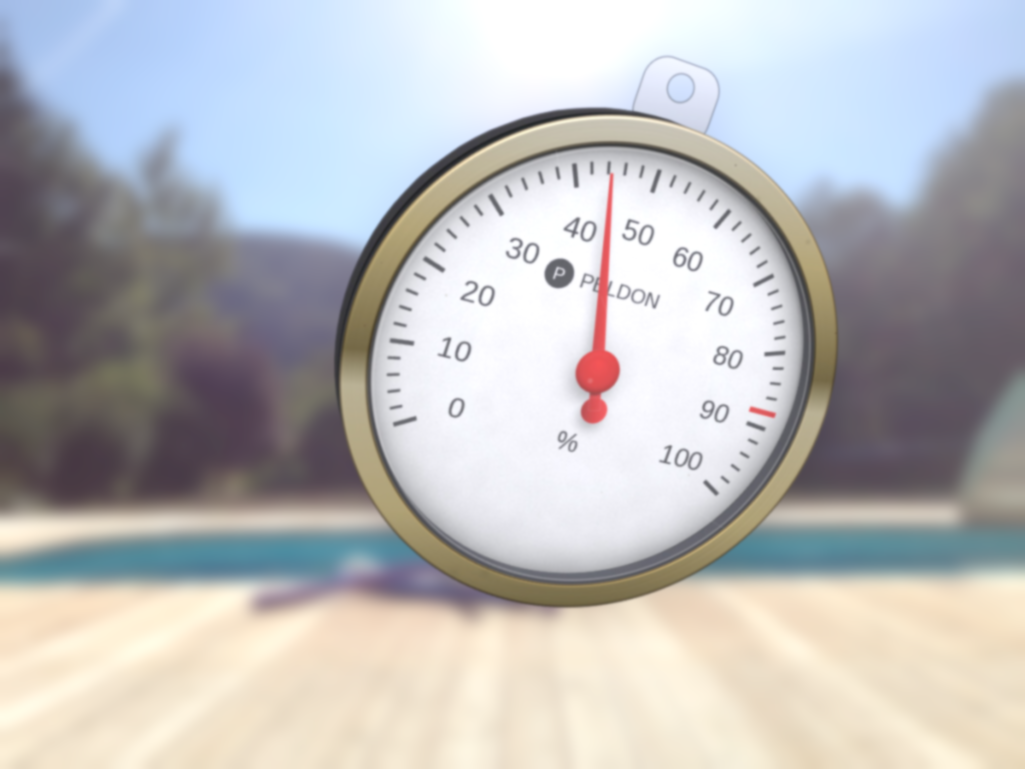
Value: 44 %
